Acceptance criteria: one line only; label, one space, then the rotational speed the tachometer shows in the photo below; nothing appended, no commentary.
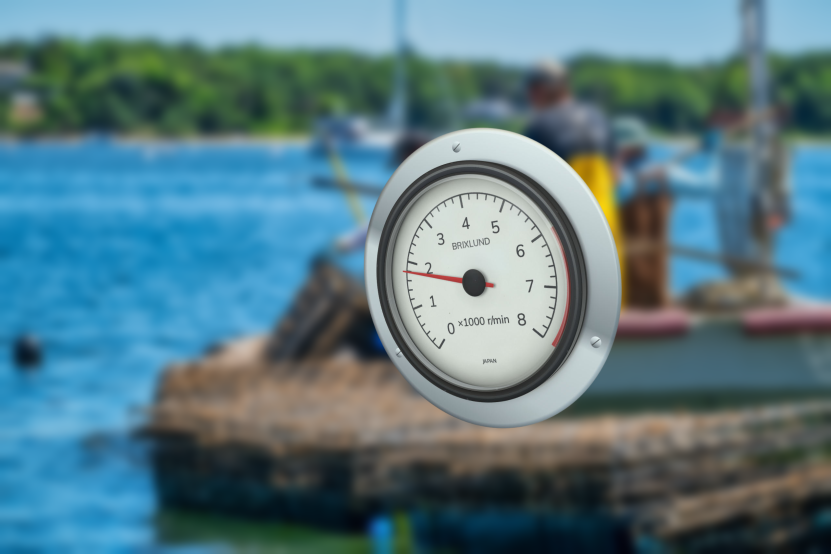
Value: 1800 rpm
